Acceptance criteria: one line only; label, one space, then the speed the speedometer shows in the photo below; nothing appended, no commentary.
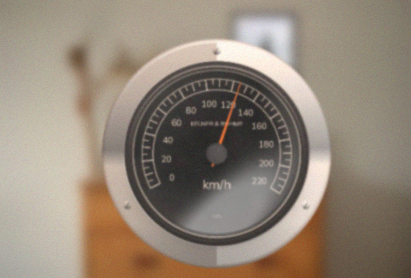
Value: 125 km/h
